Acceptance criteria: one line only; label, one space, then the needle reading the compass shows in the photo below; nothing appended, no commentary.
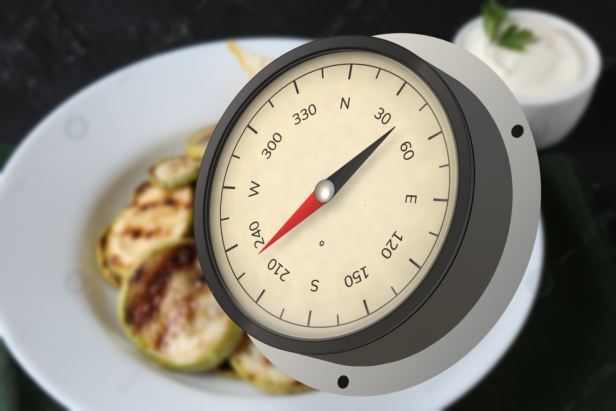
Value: 225 °
